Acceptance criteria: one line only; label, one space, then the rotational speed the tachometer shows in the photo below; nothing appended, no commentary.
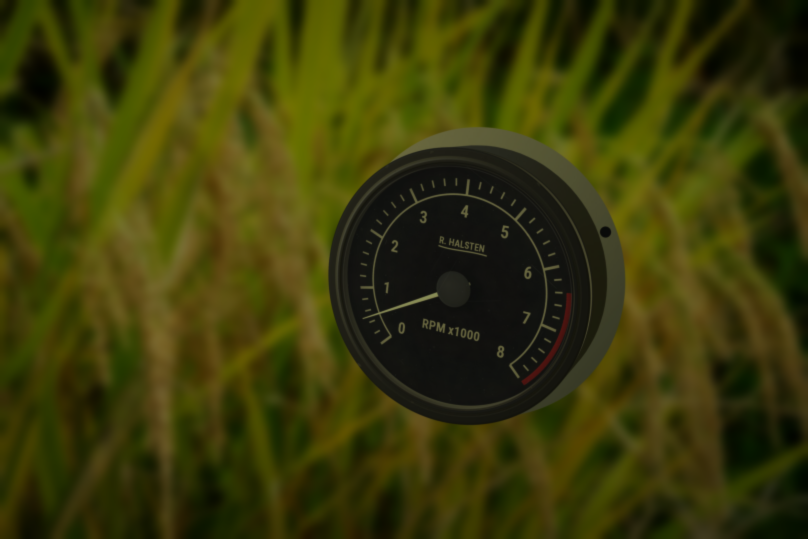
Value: 500 rpm
